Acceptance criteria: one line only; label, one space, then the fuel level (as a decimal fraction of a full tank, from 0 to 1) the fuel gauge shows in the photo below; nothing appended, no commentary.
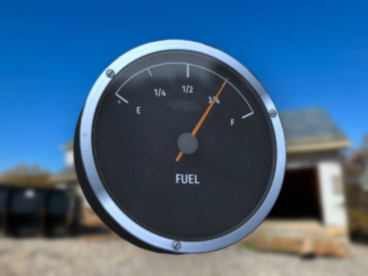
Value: 0.75
